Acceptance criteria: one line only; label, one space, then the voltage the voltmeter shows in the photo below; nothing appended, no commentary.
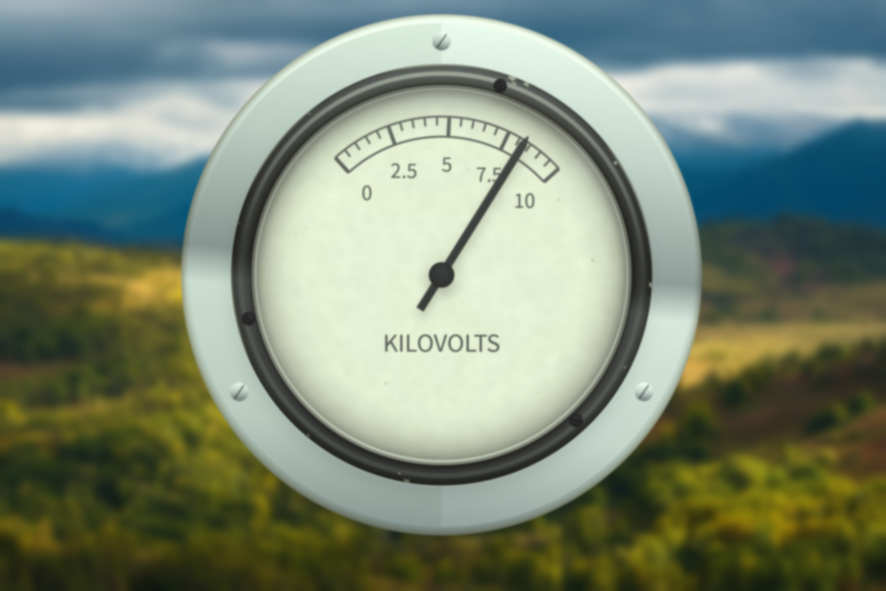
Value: 8.25 kV
